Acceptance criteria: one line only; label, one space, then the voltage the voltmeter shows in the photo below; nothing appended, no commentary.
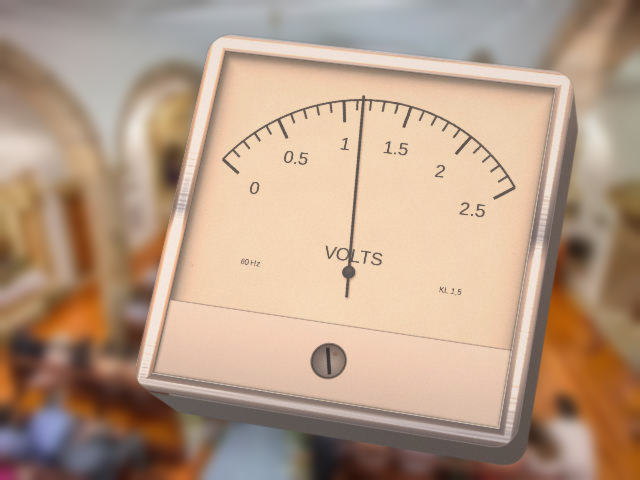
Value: 1.15 V
